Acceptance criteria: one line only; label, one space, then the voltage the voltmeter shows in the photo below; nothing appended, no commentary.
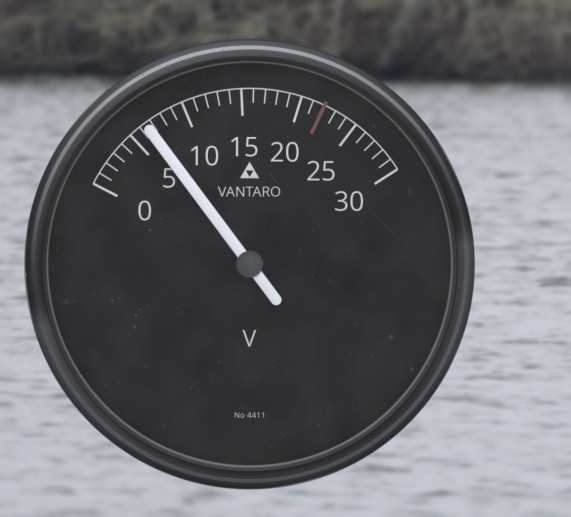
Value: 6.5 V
